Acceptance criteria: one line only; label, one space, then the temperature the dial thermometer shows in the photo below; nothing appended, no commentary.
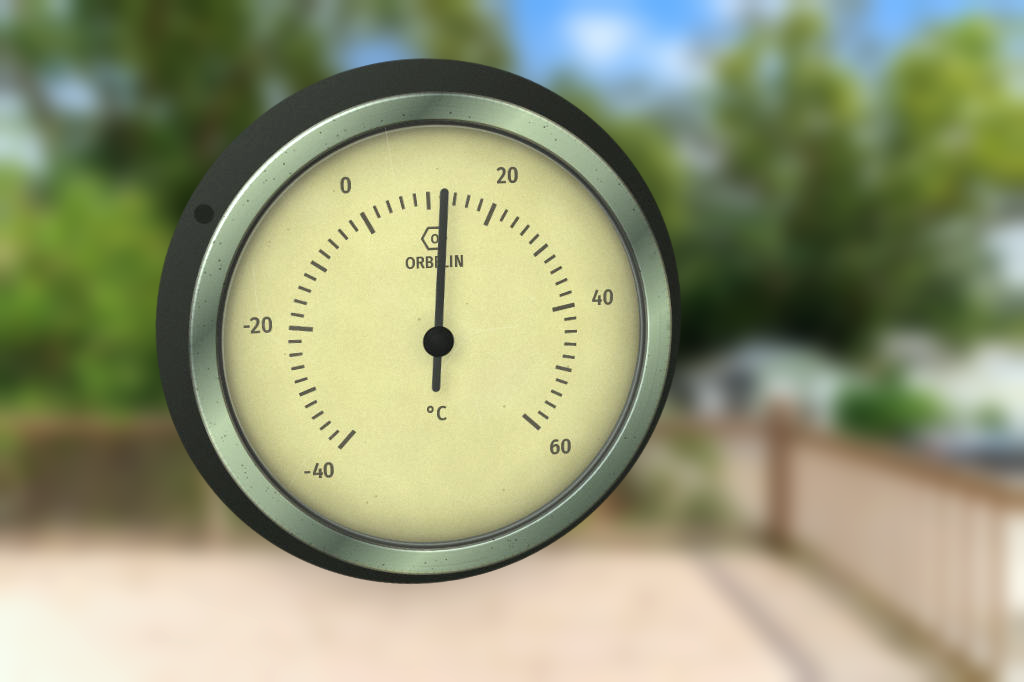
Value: 12 °C
